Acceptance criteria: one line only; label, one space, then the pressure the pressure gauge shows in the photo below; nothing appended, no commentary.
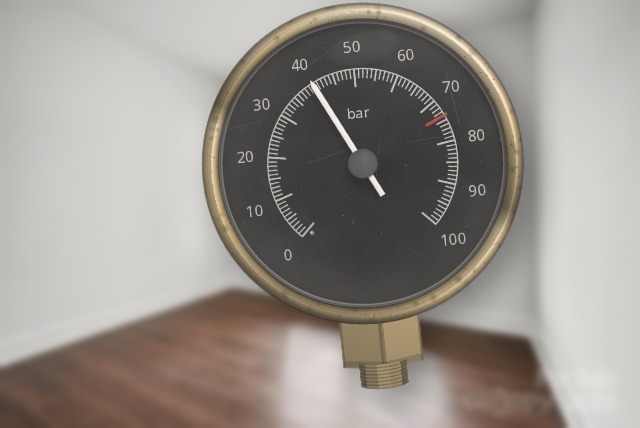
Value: 40 bar
